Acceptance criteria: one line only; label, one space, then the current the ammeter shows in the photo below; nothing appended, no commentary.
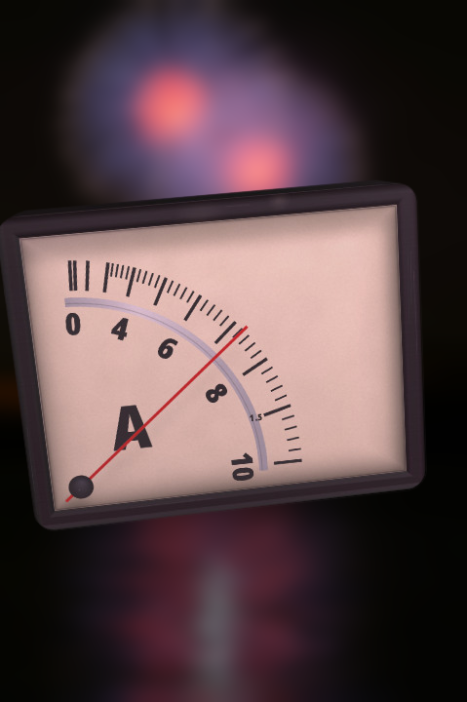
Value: 7.2 A
